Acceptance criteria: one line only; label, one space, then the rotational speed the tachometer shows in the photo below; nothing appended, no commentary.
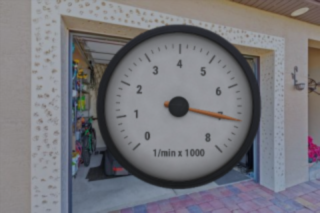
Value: 7000 rpm
